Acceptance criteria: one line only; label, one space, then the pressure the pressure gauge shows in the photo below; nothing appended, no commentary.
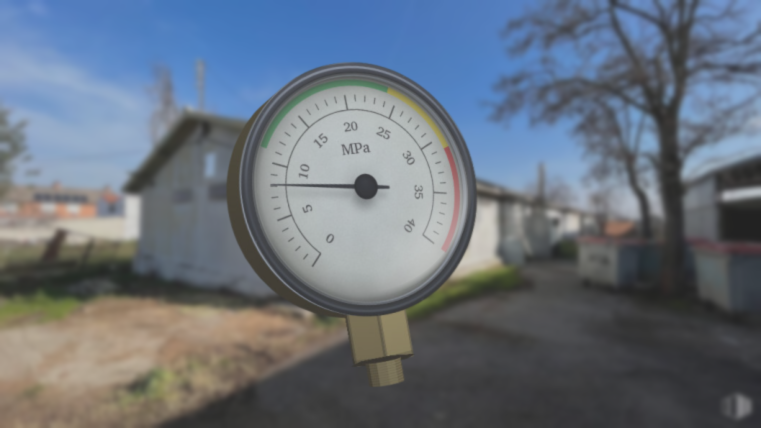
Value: 8 MPa
